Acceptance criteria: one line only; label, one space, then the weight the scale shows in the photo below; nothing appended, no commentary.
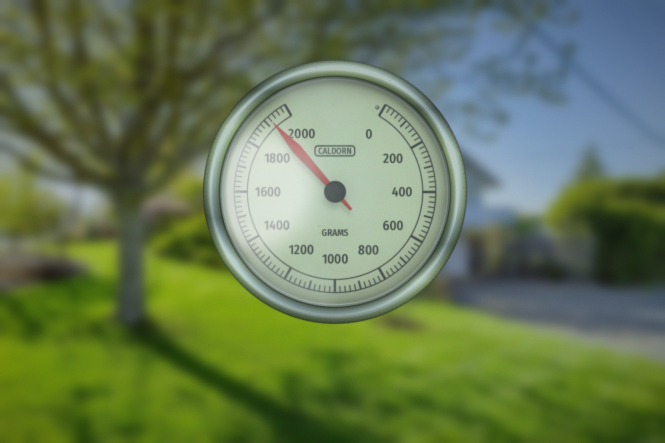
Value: 1920 g
